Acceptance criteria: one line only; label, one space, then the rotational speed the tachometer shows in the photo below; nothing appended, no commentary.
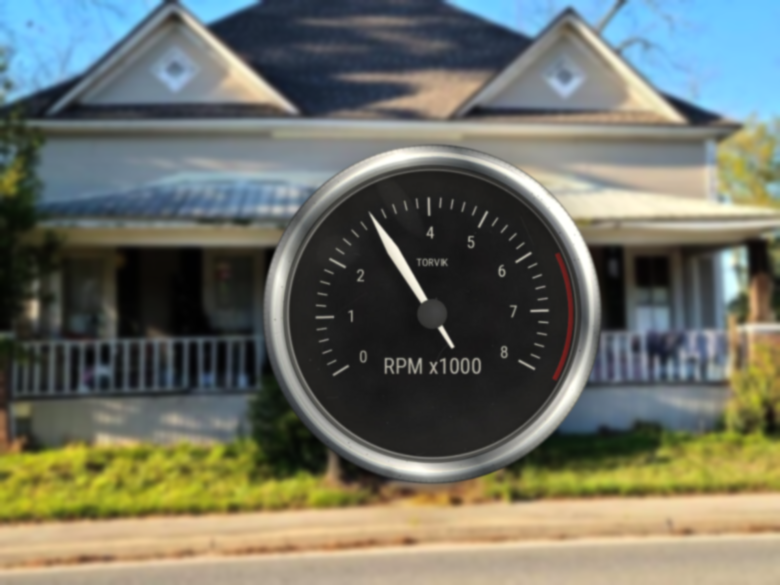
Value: 3000 rpm
